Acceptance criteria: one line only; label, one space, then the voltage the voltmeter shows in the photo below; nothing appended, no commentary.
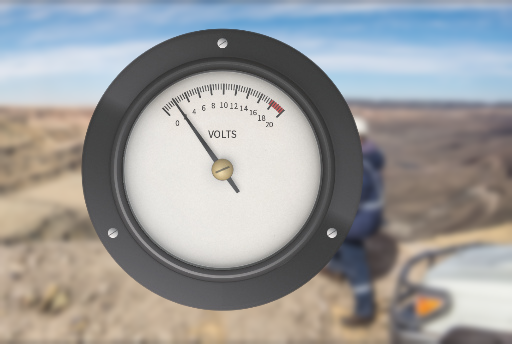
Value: 2 V
